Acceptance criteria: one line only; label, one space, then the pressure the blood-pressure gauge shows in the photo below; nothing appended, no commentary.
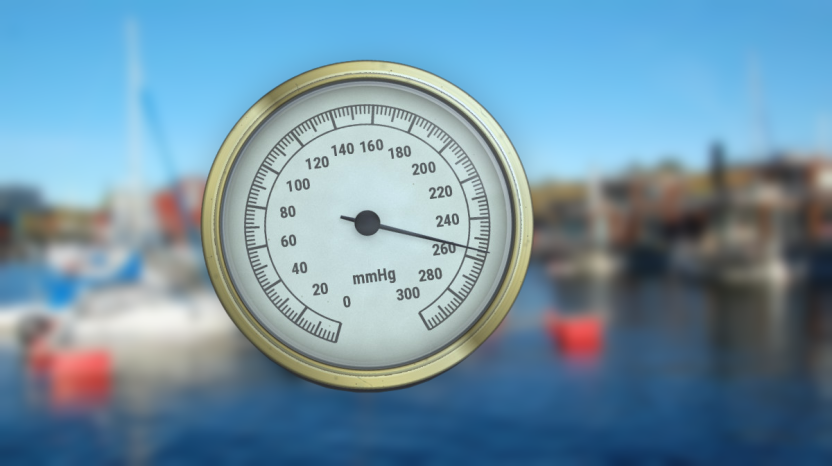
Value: 256 mmHg
